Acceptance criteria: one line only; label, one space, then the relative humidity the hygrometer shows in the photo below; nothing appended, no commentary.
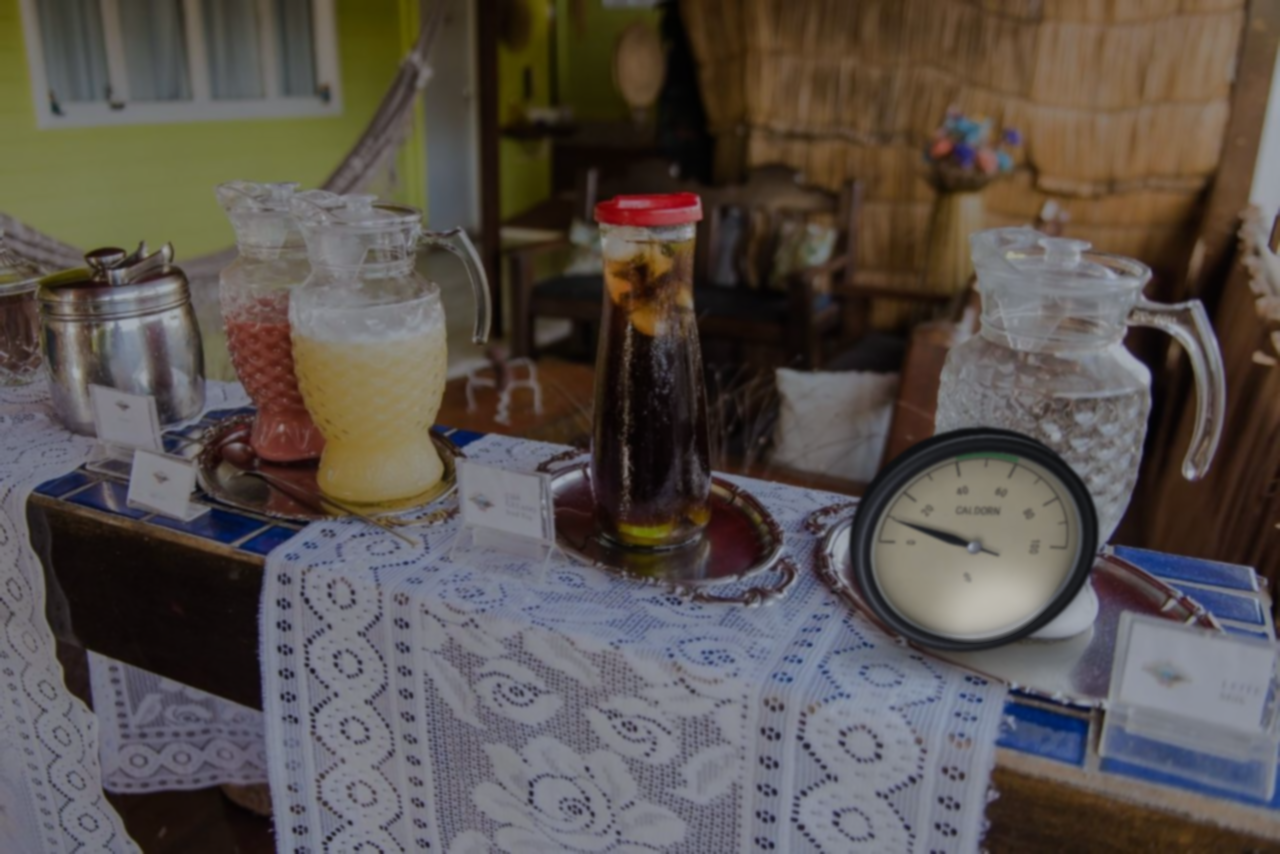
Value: 10 %
